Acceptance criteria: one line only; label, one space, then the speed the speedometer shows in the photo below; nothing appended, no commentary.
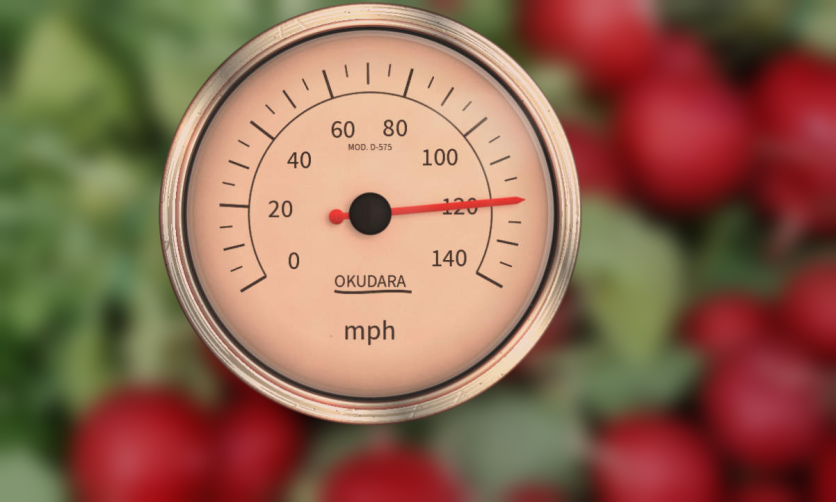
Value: 120 mph
